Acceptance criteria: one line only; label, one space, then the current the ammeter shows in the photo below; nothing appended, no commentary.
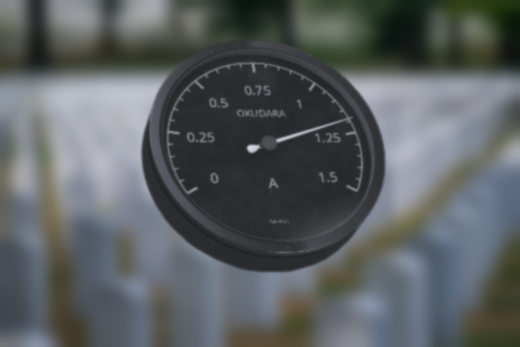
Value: 1.2 A
